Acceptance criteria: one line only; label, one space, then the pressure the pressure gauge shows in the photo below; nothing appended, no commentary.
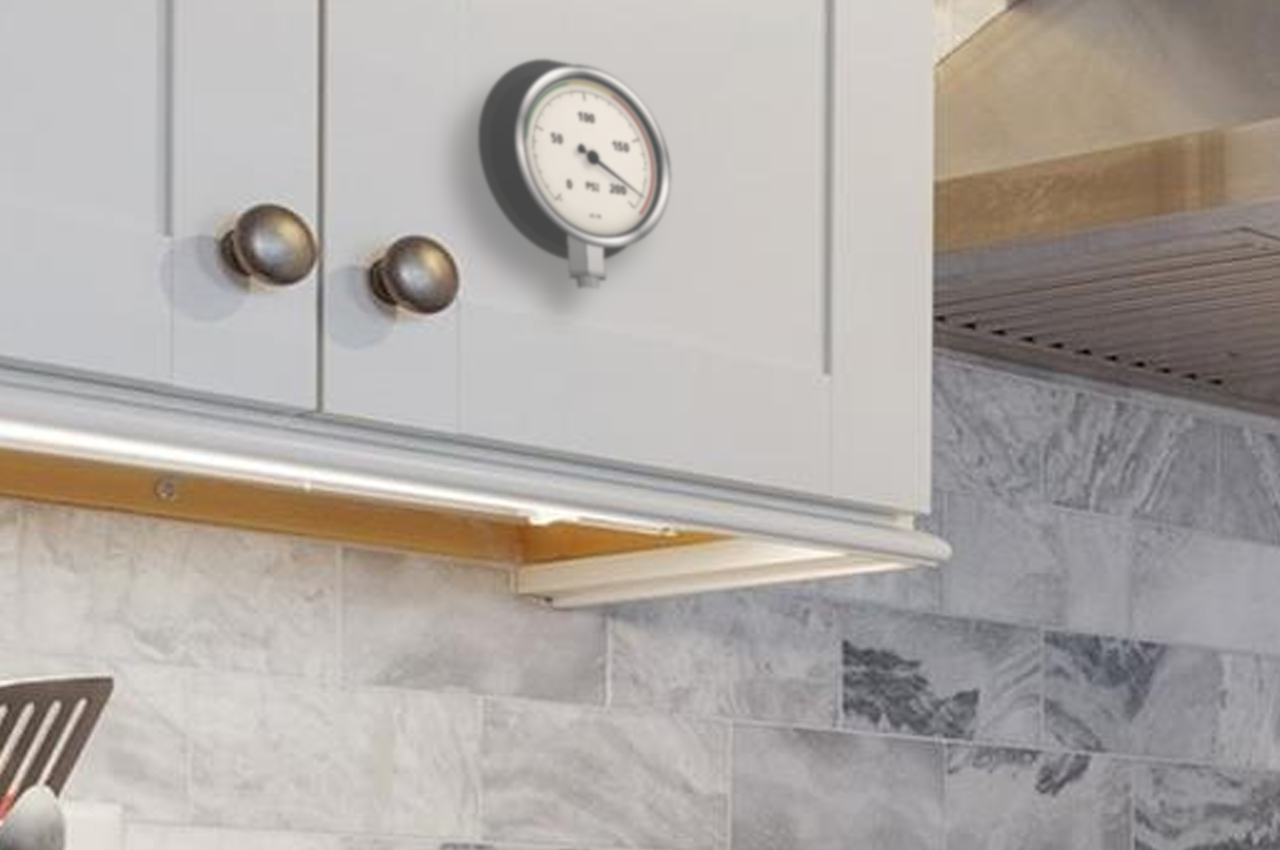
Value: 190 psi
